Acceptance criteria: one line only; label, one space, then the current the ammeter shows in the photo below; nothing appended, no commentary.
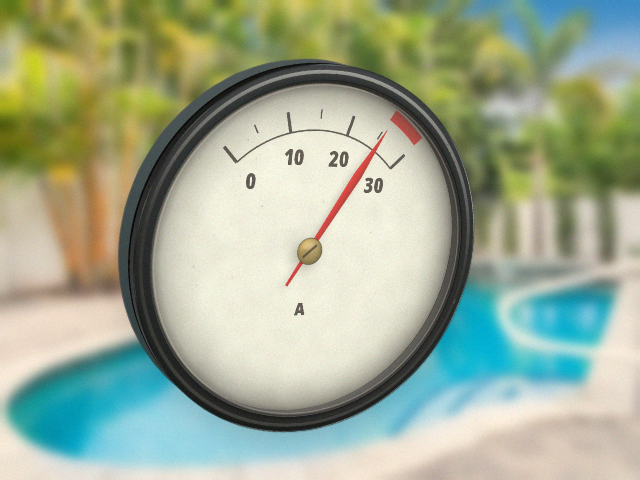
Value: 25 A
